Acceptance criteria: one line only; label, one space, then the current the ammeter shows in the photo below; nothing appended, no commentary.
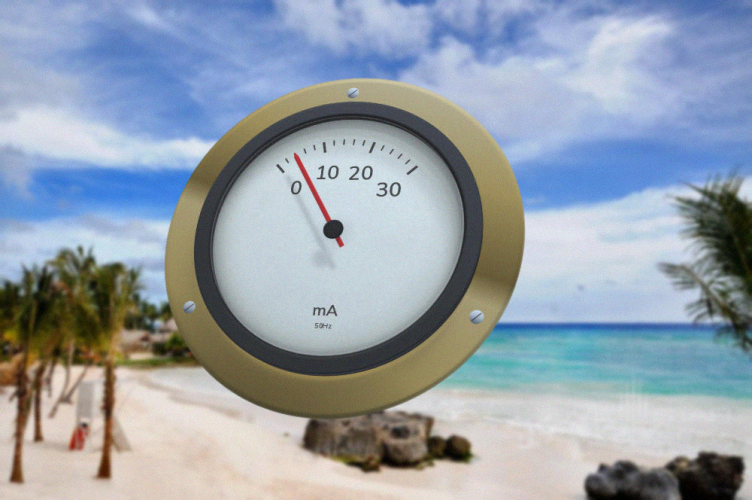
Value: 4 mA
